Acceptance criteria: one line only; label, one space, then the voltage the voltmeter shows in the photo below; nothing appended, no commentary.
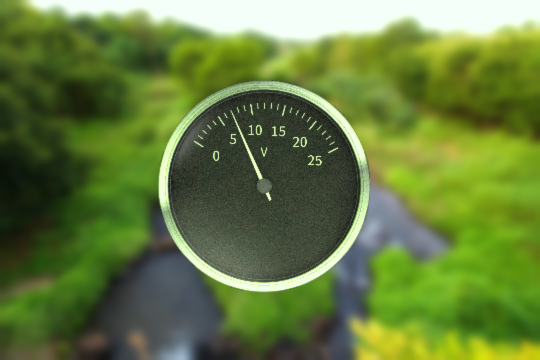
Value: 7 V
